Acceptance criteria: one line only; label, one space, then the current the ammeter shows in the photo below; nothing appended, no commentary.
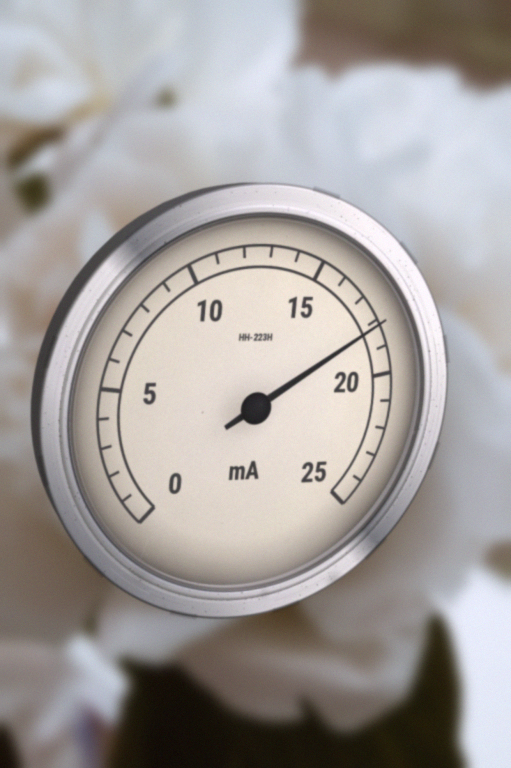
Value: 18 mA
